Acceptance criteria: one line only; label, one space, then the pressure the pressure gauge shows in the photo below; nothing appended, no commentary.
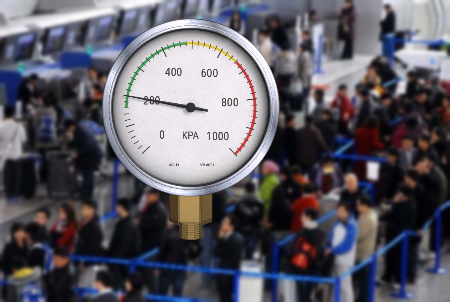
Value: 200 kPa
